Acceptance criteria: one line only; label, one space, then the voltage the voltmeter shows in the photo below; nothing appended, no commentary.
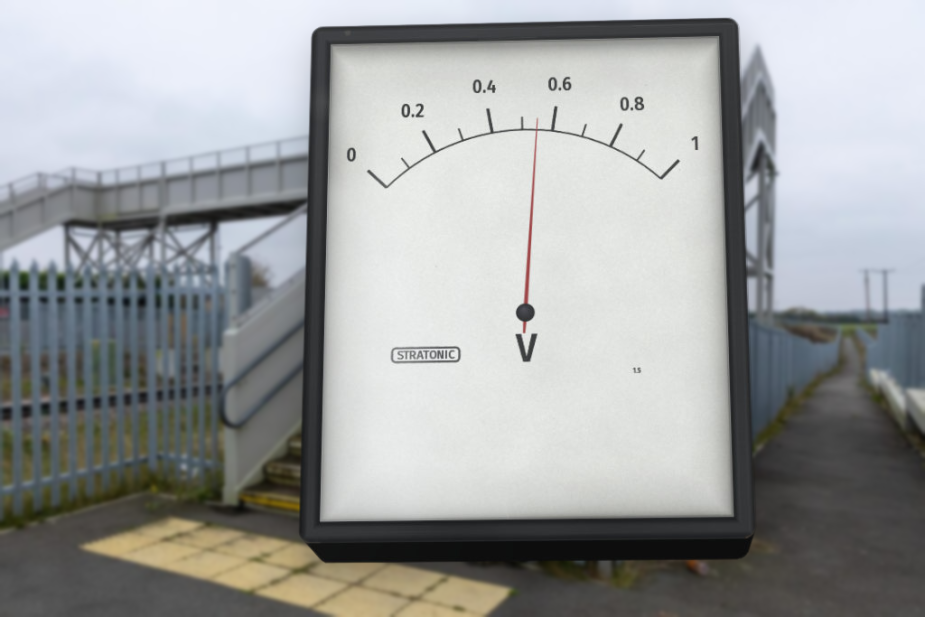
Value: 0.55 V
